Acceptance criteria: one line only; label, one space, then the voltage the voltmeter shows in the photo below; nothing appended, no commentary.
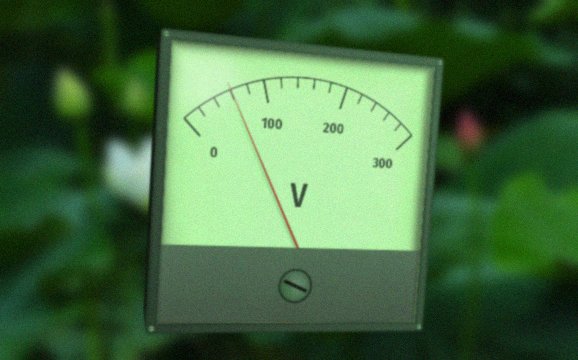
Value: 60 V
